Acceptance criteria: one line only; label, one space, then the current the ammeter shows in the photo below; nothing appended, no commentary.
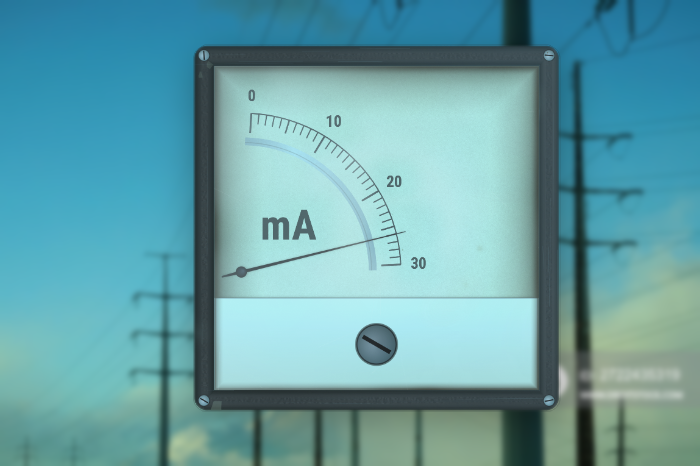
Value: 26 mA
